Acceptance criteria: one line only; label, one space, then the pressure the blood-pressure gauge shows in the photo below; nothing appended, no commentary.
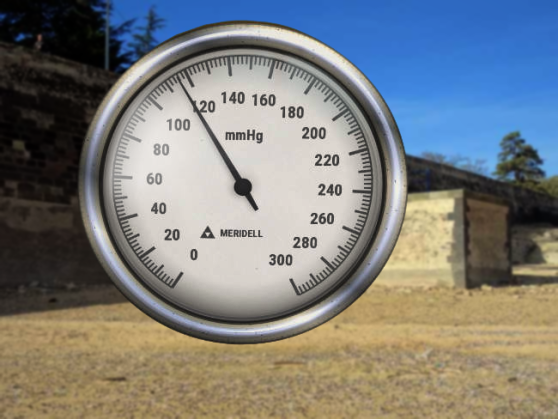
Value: 116 mmHg
